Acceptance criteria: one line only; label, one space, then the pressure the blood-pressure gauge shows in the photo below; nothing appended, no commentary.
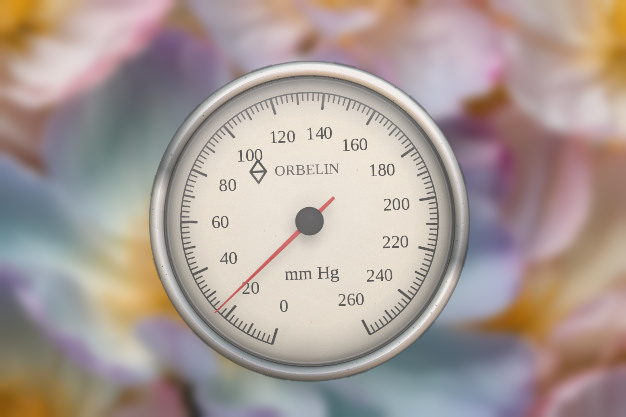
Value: 24 mmHg
